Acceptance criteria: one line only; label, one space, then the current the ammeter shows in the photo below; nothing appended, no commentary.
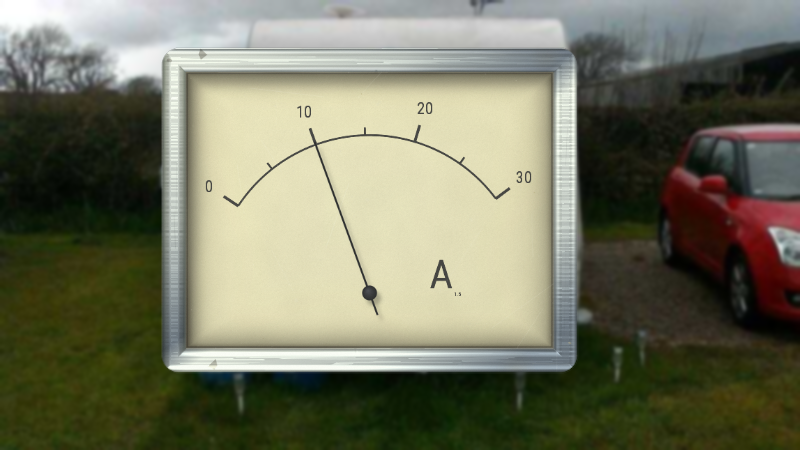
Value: 10 A
